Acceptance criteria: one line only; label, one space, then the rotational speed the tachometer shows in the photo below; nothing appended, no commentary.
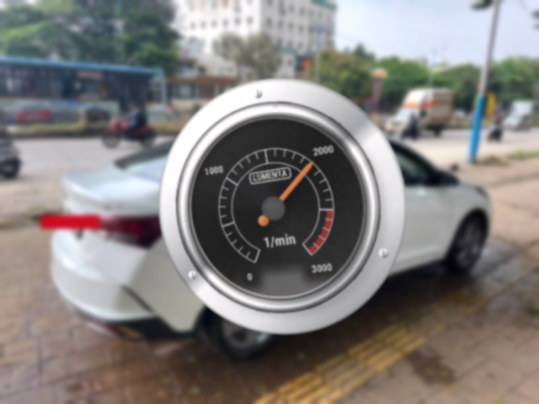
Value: 2000 rpm
